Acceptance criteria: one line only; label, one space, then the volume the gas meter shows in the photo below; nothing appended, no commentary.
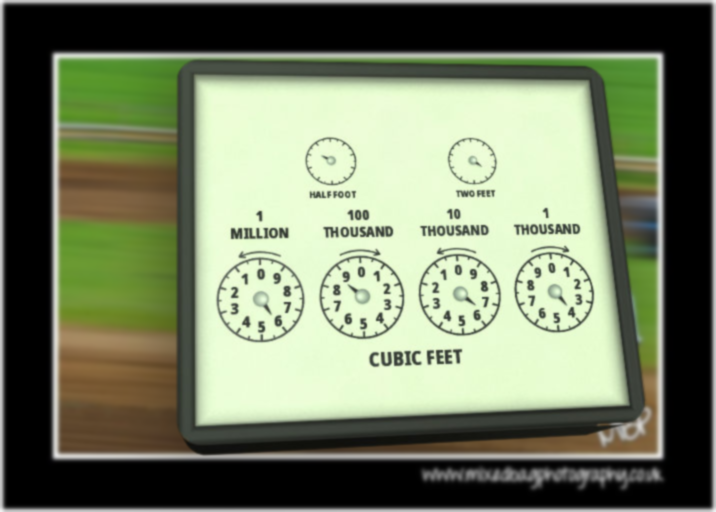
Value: 586400 ft³
